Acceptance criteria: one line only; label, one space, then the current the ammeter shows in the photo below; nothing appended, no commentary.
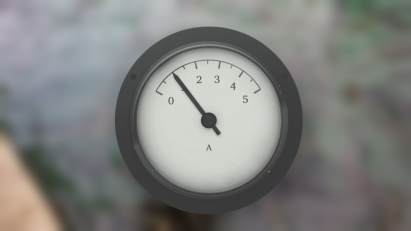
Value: 1 A
